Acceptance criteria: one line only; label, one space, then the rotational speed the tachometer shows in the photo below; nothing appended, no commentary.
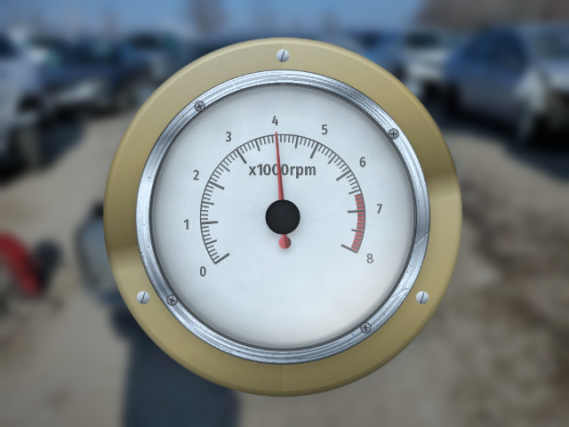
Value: 4000 rpm
